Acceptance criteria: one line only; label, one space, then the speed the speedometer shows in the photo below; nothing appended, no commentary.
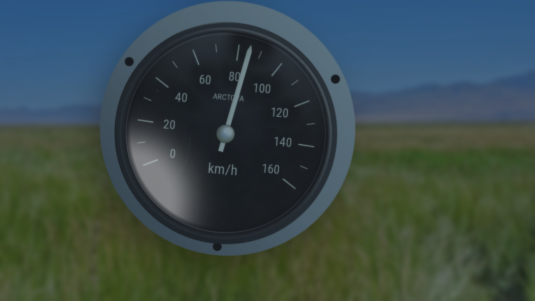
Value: 85 km/h
